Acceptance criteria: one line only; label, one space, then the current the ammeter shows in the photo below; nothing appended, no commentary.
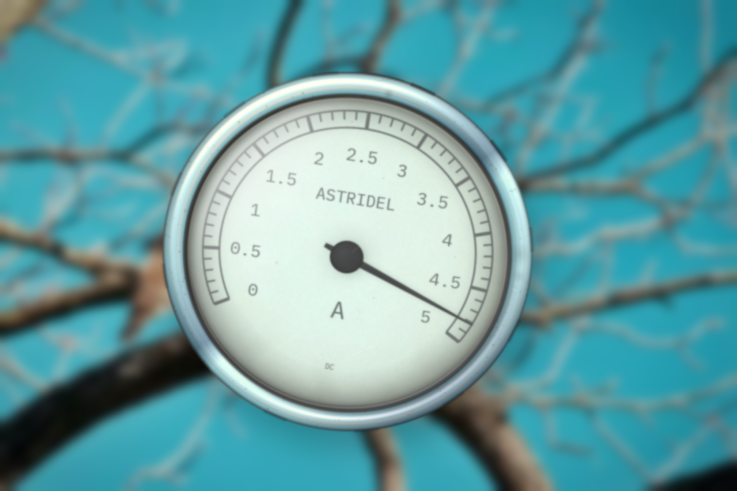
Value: 4.8 A
